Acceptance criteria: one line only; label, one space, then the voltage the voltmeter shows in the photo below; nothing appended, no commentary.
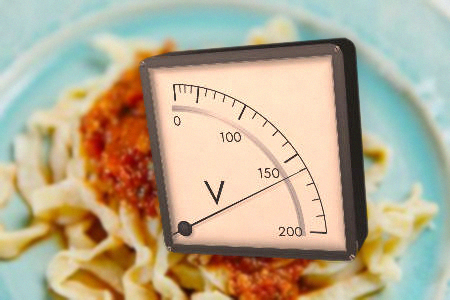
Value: 160 V
